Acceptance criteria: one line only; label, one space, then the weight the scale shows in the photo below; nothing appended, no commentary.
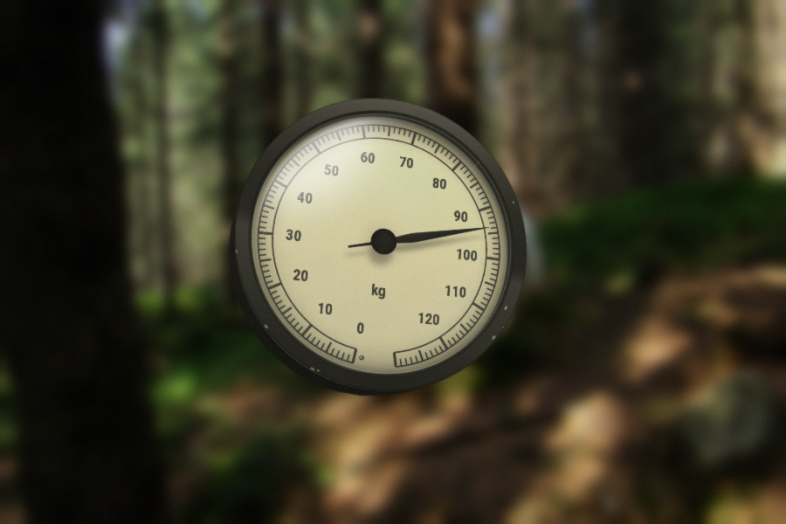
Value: 94 kg
